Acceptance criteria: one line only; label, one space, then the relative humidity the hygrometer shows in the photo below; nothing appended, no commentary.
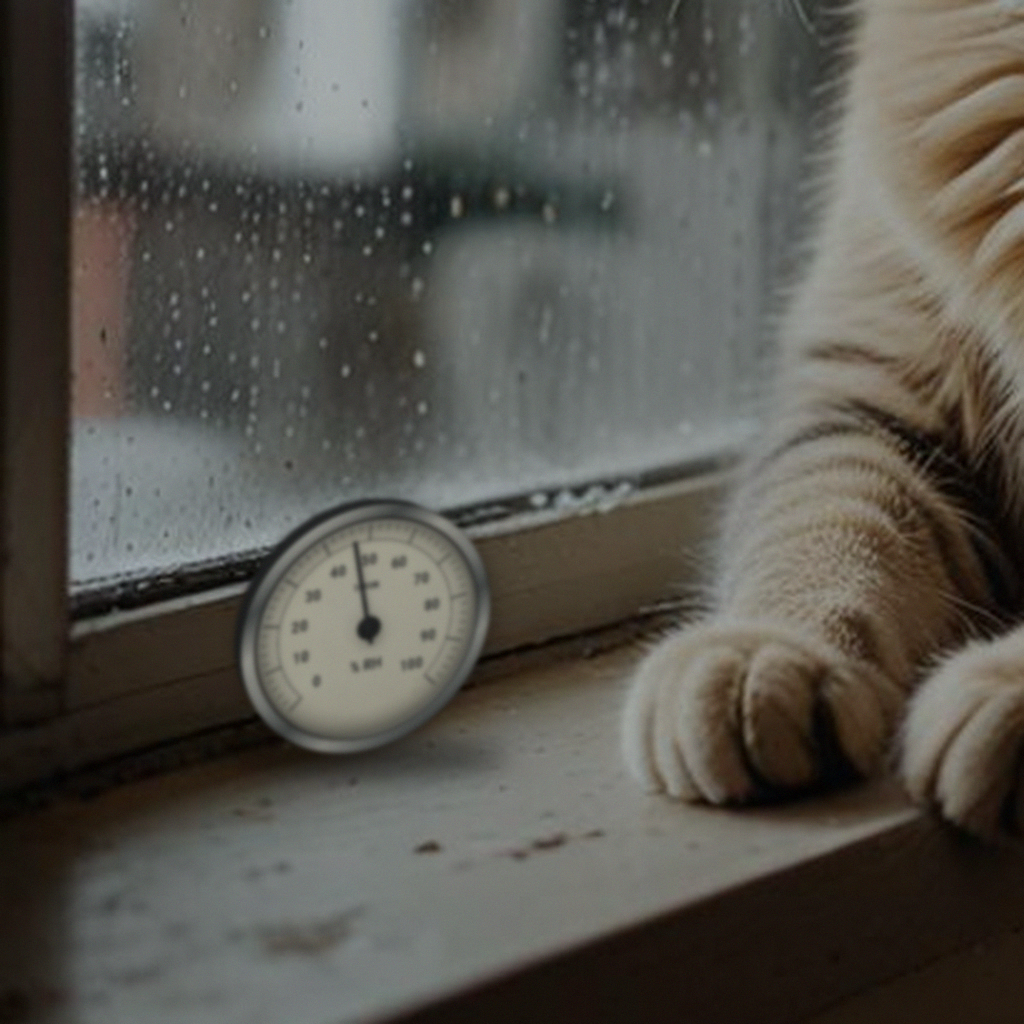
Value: 46 %
